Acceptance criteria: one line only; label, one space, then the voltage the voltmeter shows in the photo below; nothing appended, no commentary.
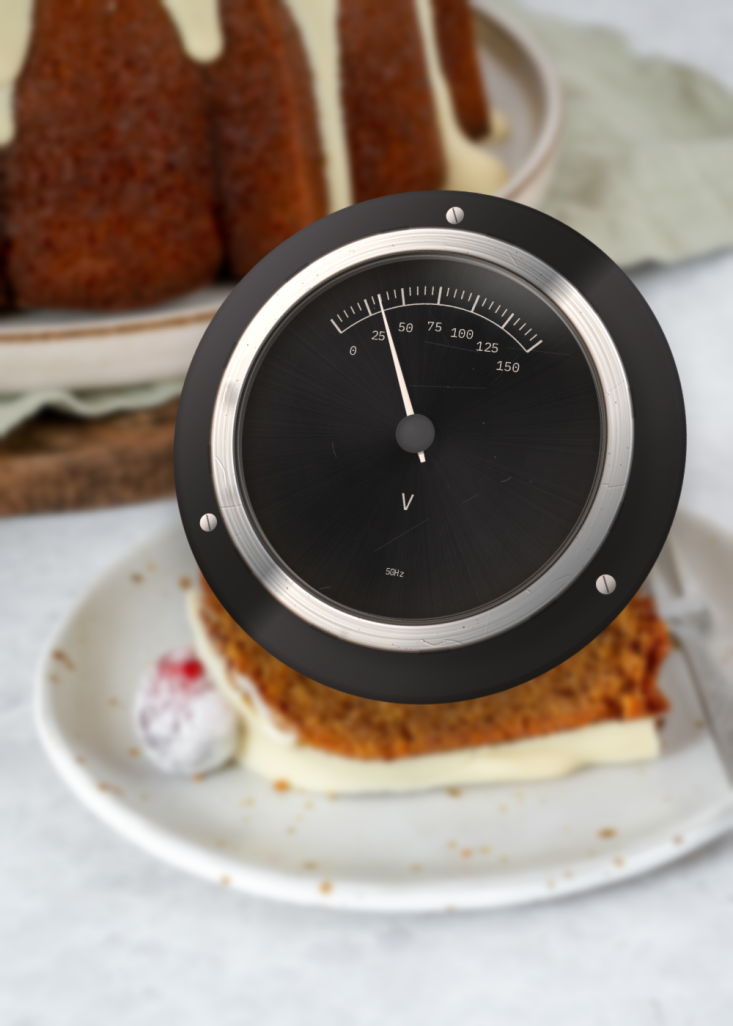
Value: 35 V
